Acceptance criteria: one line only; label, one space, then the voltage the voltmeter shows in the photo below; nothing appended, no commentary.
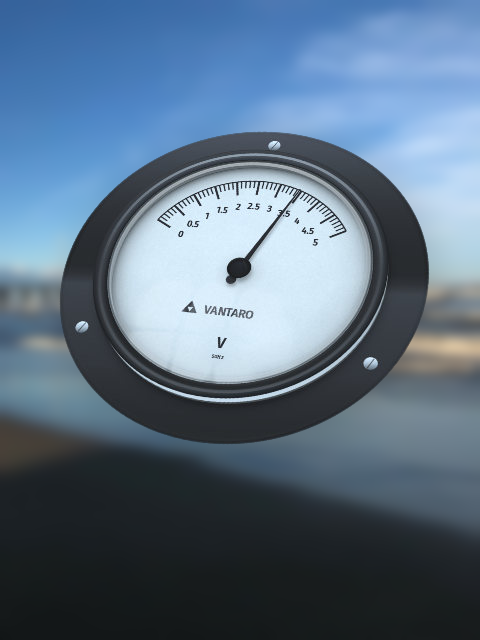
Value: 3.5 V
